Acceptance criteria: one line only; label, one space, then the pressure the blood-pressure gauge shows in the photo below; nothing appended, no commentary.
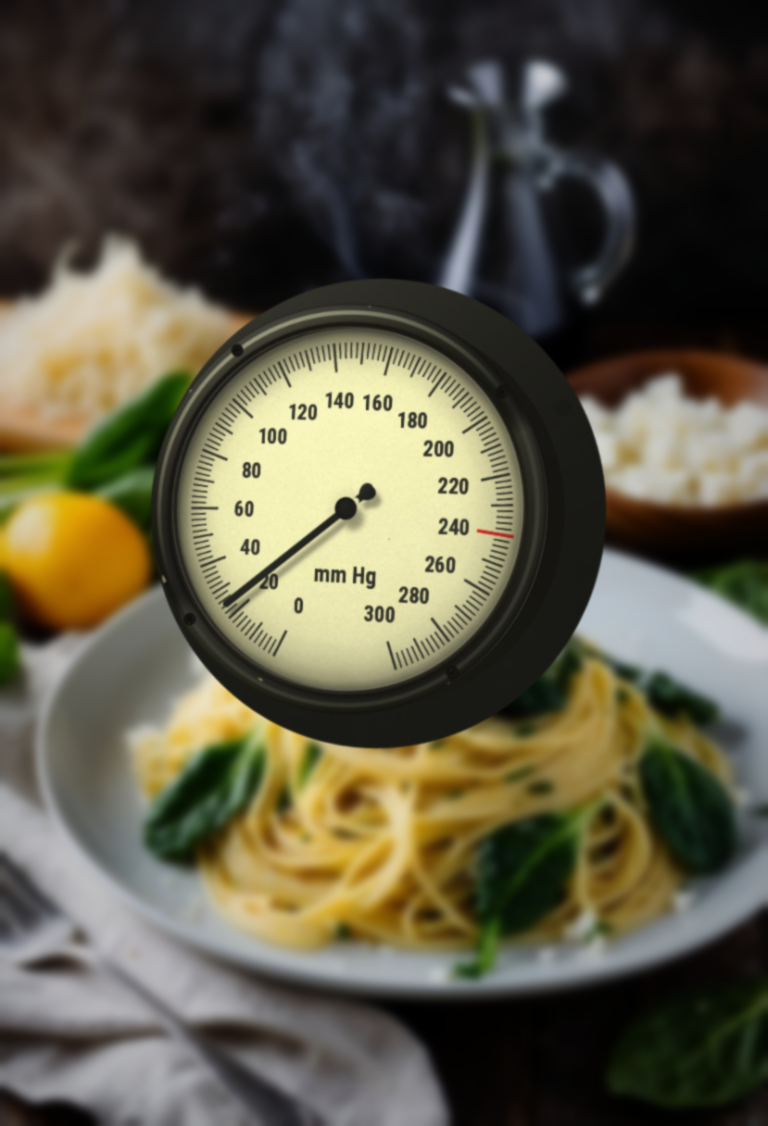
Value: 24 mmHg
